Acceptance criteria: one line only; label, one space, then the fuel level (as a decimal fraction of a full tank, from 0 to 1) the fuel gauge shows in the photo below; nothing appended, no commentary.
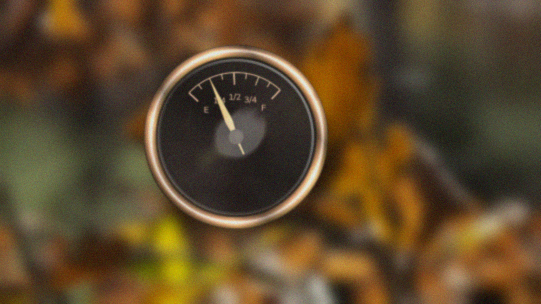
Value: 0.25
